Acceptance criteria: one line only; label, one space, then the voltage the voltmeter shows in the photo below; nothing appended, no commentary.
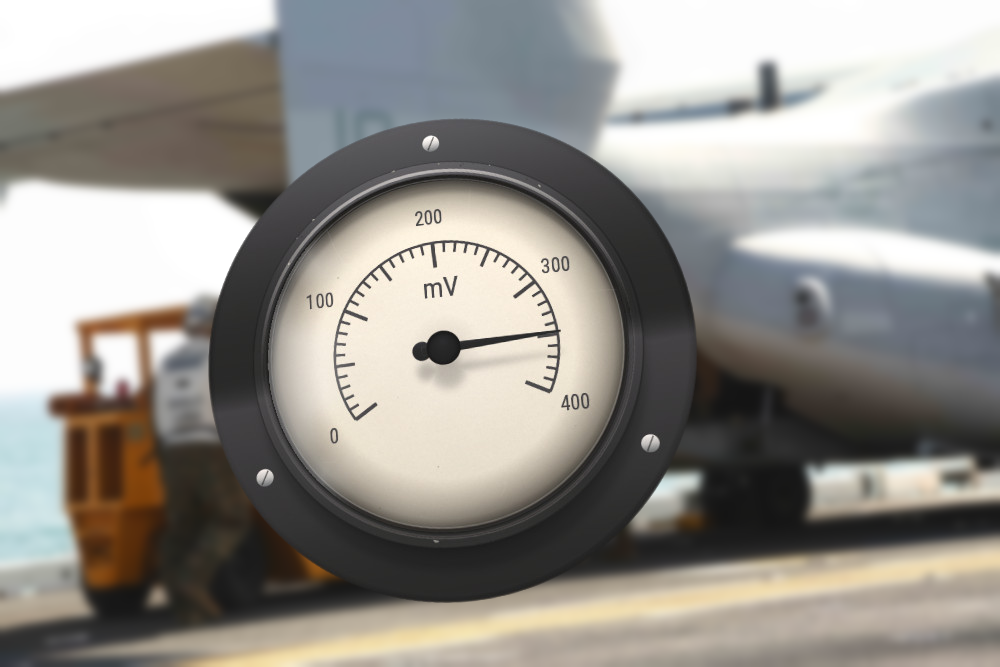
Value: 350 mV
